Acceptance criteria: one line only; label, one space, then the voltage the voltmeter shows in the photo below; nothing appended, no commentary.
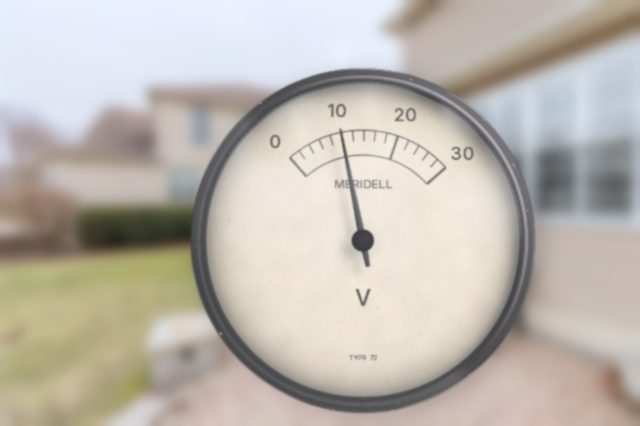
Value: 10 V
